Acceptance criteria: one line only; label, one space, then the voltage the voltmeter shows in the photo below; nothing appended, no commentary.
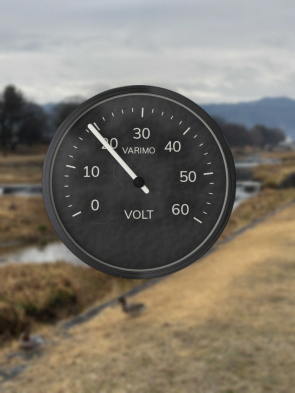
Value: 19 V
